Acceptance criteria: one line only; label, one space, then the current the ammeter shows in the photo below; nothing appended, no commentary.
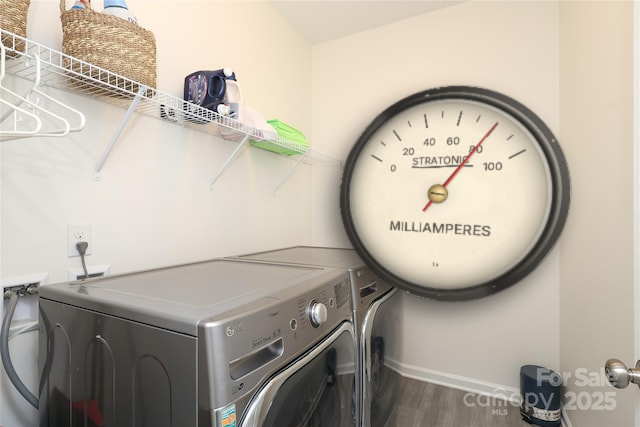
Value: 80 mA
